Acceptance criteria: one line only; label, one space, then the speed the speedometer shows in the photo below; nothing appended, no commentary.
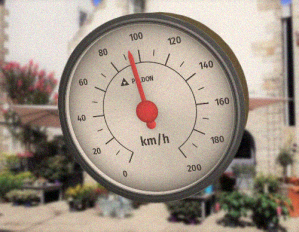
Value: 95 km/h
